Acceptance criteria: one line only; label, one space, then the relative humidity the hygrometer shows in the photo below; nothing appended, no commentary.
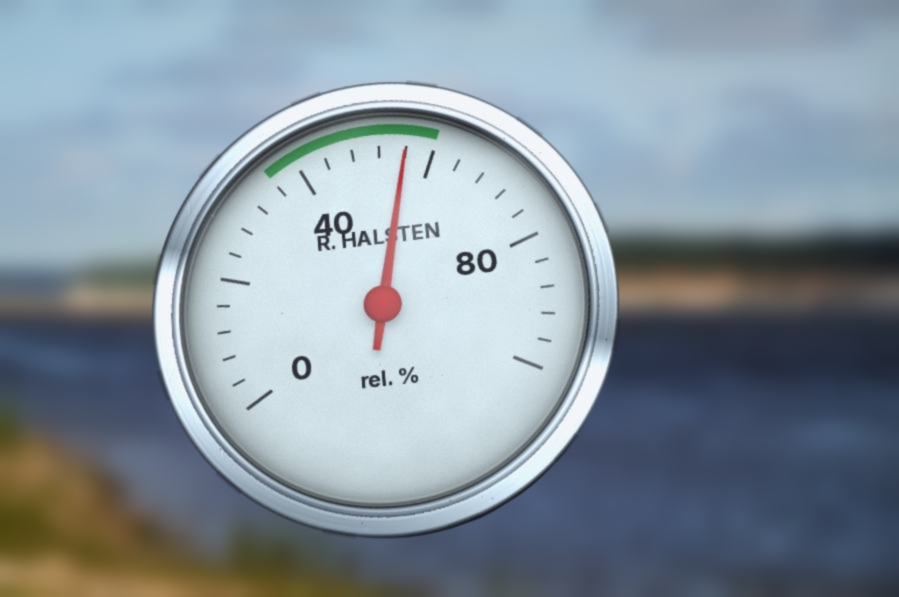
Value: 56 %
